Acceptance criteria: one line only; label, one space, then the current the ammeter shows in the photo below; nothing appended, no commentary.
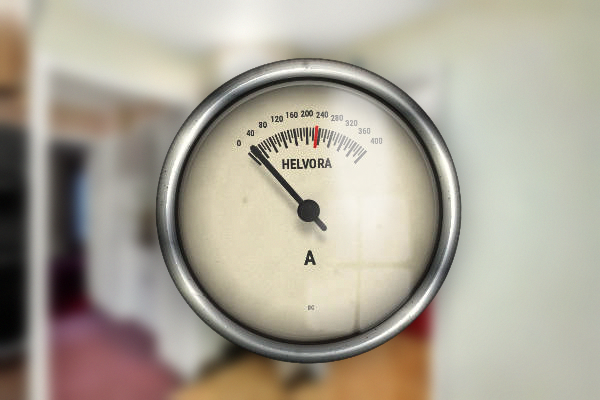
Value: 20 A
